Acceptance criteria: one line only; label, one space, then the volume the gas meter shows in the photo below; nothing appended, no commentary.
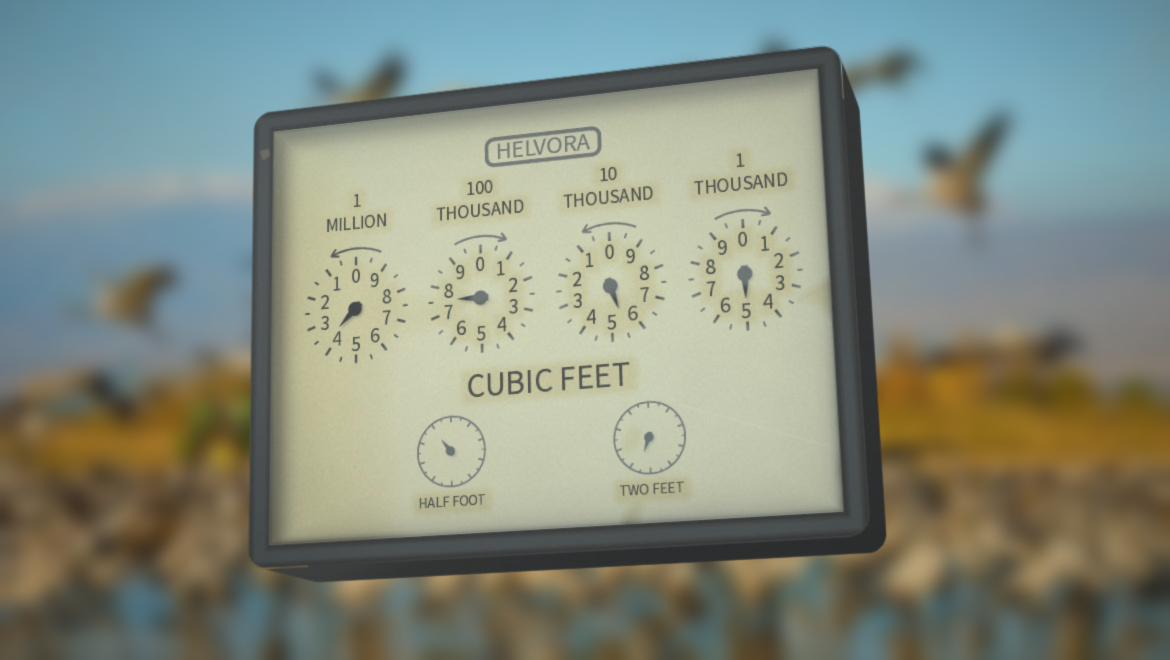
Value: 375500 ft³
